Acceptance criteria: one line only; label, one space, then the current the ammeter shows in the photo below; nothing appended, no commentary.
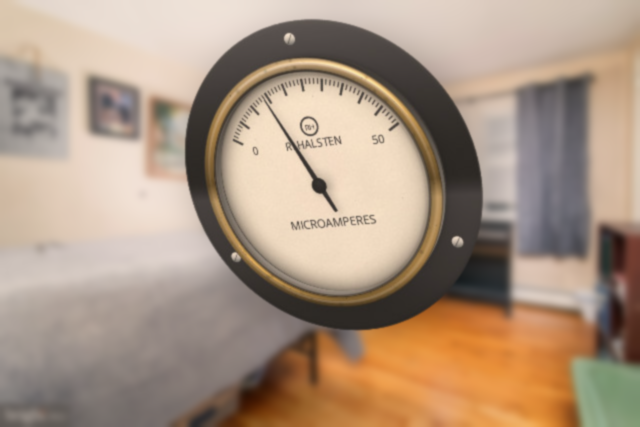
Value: 15 µA
